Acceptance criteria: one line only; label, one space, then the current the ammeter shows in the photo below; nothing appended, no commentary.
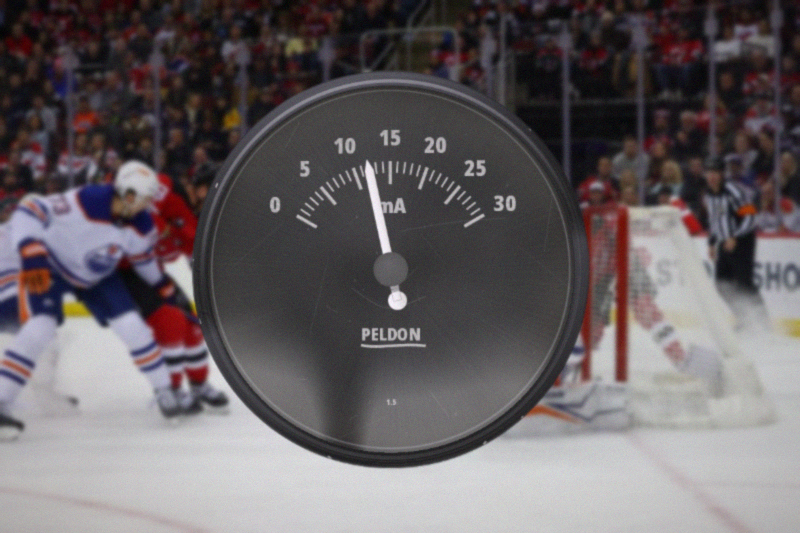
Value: 12 mA
